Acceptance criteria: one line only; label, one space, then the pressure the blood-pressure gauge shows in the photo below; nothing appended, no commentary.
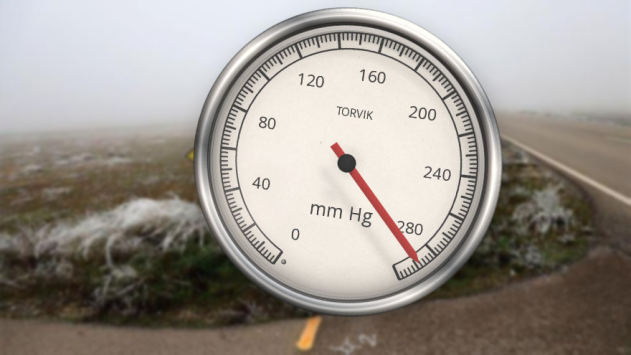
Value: 288 mmHg
